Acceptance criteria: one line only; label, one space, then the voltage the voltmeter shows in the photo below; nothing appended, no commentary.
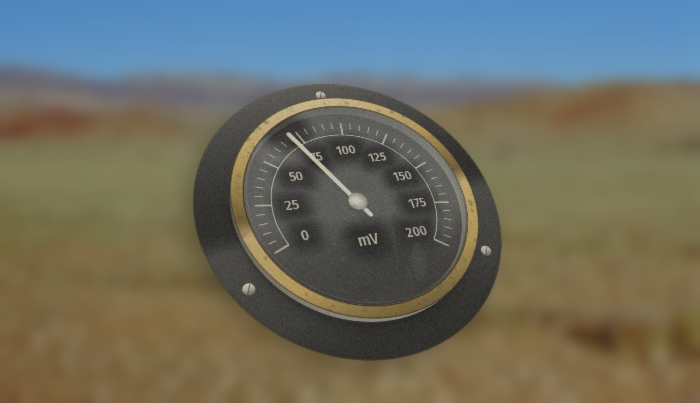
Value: 70 mV
